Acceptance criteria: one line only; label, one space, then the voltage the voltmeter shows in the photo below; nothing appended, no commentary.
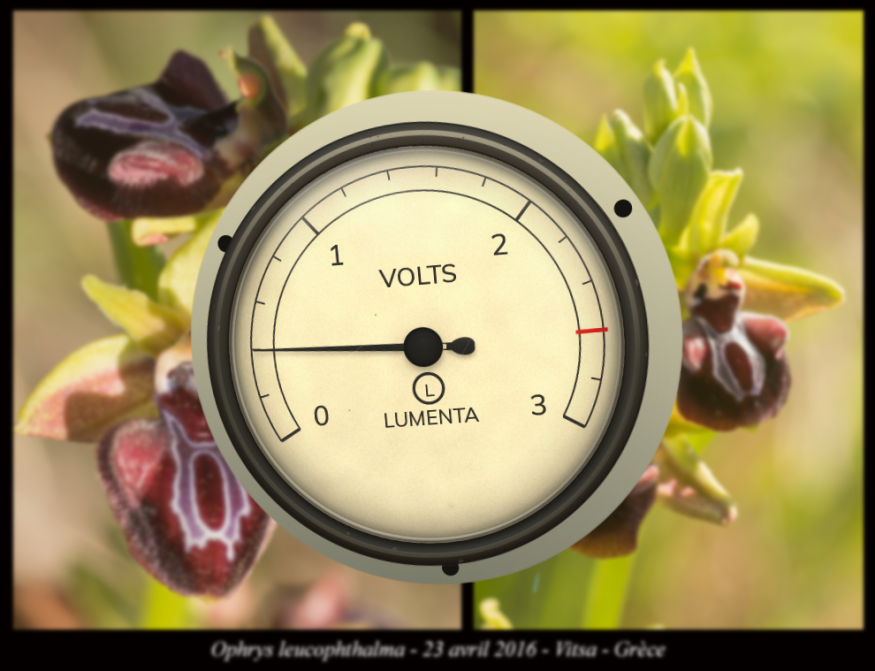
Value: 0.4 V
